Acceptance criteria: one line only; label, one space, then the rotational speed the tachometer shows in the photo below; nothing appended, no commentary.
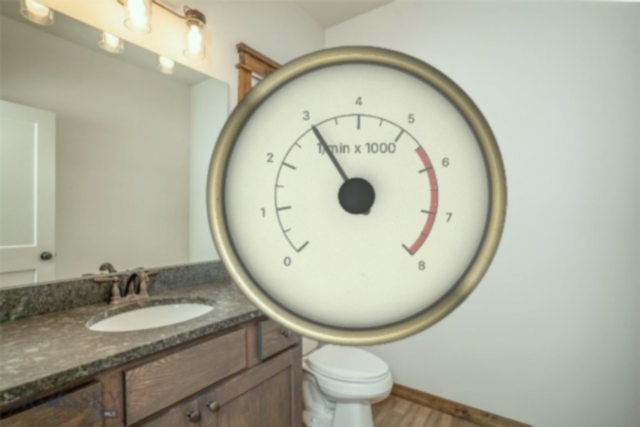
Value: 3000 rpm
